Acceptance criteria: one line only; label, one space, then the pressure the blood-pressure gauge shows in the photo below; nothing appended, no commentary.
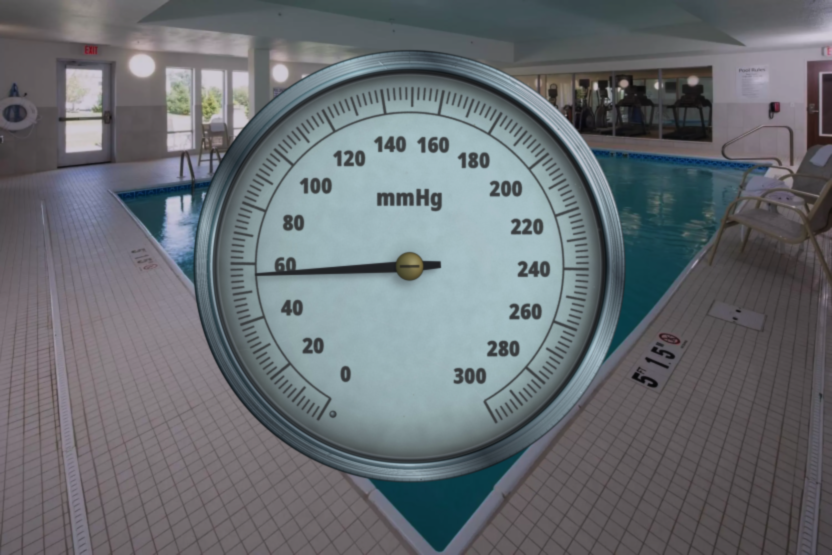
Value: 56 mmHg
